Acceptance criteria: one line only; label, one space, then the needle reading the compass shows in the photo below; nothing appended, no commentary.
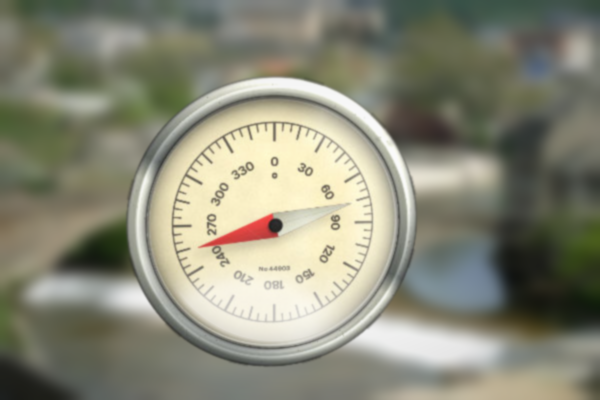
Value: 255 °
